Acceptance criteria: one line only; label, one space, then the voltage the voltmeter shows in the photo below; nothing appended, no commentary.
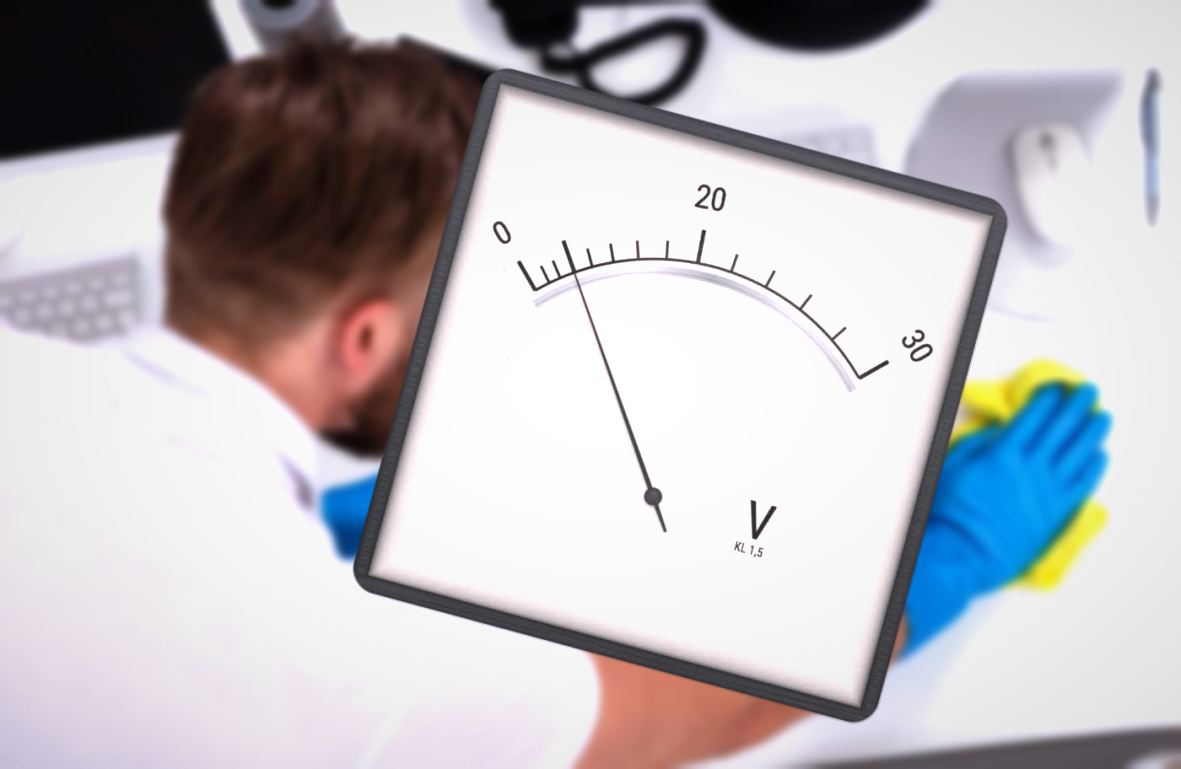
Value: 10 V
